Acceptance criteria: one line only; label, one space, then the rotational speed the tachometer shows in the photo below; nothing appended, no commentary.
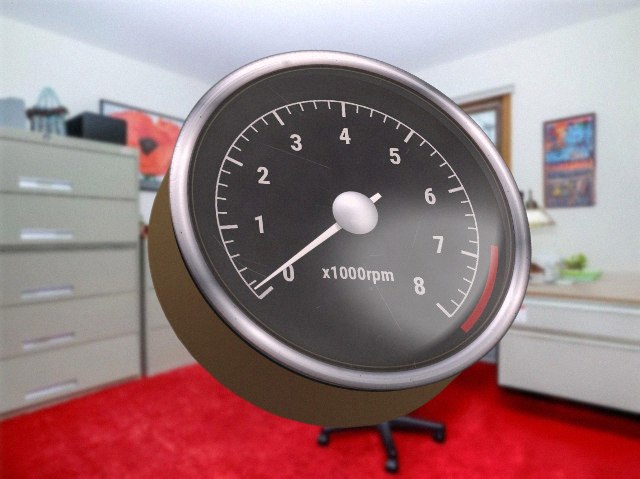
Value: 100 rpm
